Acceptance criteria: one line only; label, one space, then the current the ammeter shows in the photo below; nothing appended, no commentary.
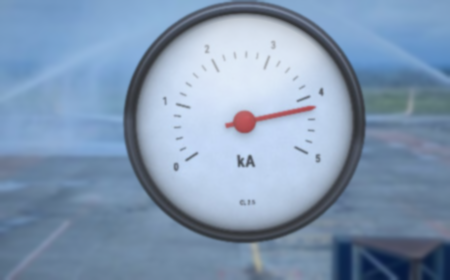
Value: 4.2 kA
